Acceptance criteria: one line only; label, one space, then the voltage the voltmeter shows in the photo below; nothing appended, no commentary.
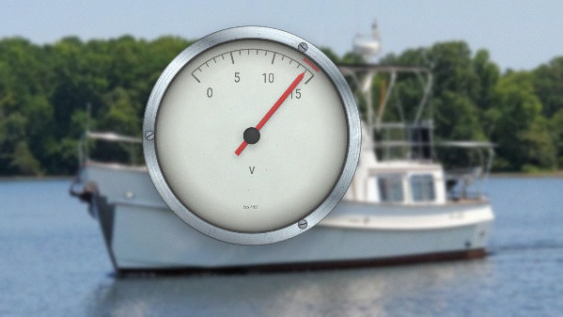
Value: 14 V
